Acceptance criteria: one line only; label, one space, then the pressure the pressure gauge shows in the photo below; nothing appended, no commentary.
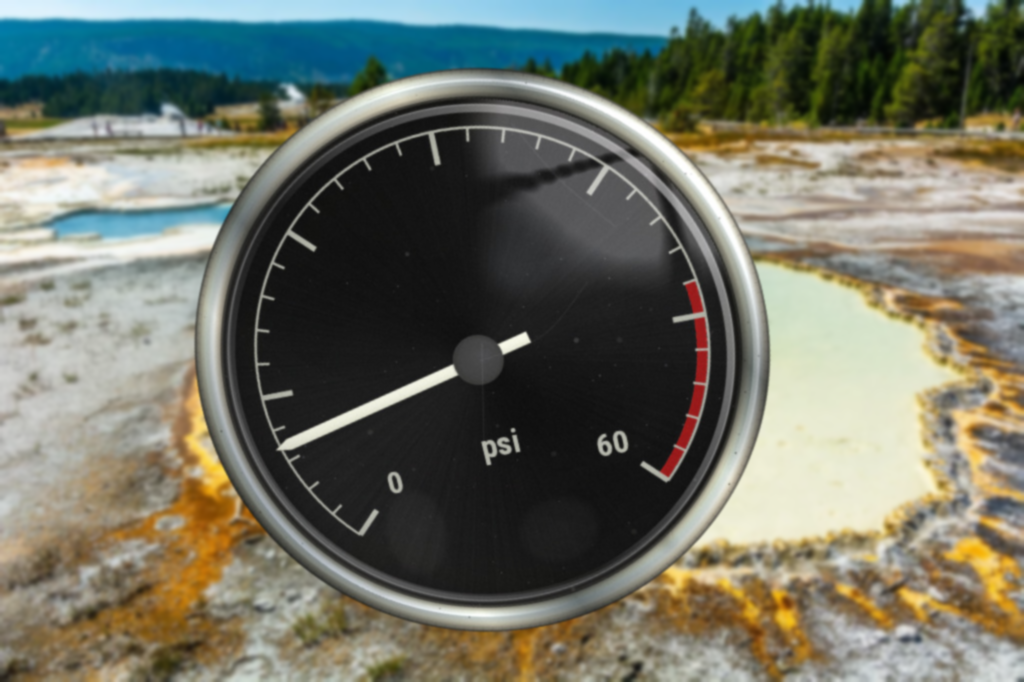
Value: 7 psi
